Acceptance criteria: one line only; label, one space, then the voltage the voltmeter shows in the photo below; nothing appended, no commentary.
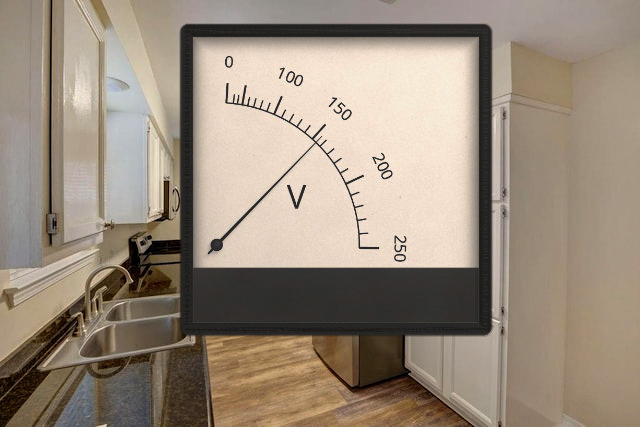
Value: 155 V
